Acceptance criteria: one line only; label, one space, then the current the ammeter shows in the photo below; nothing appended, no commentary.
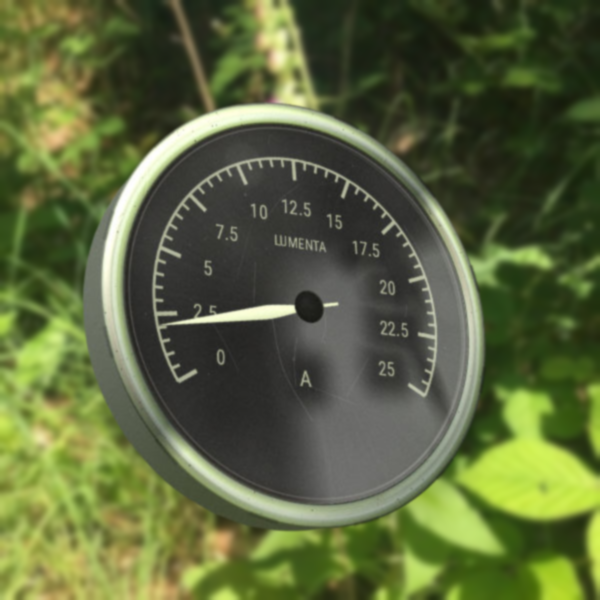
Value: 2 A
